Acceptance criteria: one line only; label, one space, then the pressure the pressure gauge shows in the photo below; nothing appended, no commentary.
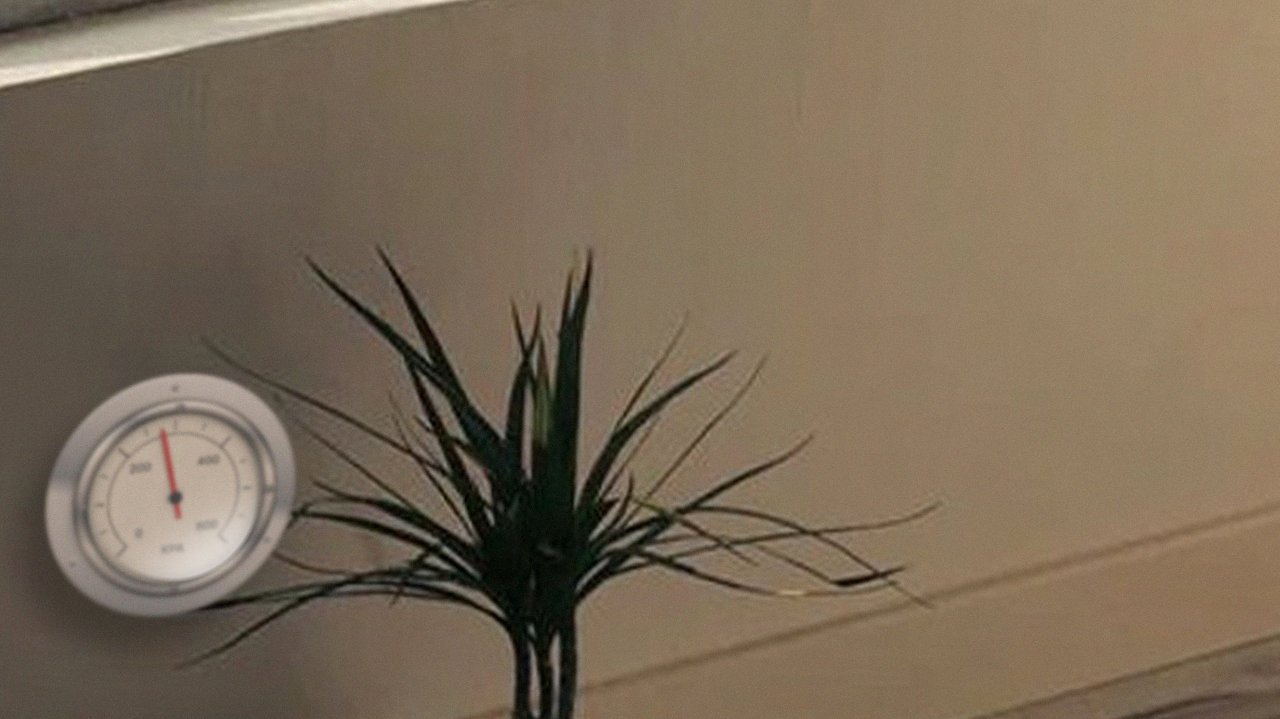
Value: 275 kPa
